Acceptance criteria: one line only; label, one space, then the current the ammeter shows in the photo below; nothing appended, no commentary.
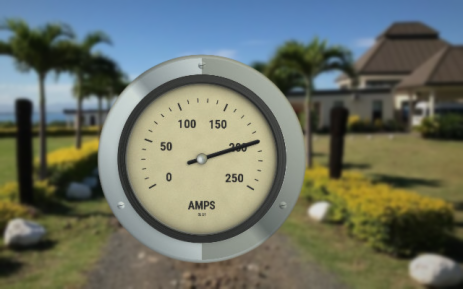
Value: 200 A
